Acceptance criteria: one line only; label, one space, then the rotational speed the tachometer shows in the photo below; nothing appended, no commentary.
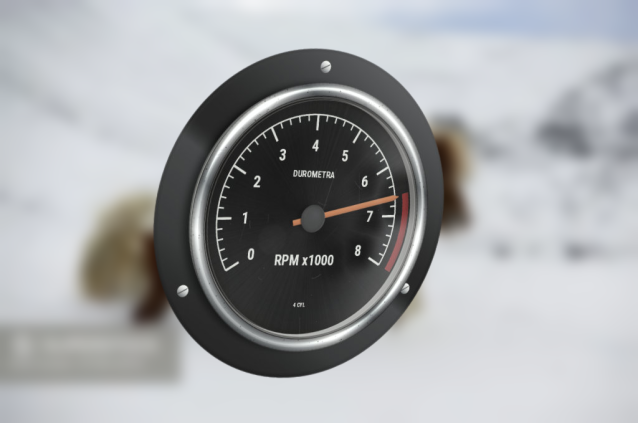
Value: 6600 rpm
